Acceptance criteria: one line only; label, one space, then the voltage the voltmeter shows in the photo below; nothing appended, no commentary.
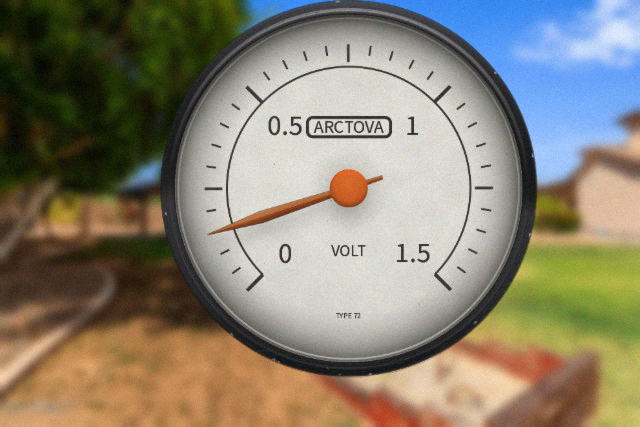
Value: 0.15 V
